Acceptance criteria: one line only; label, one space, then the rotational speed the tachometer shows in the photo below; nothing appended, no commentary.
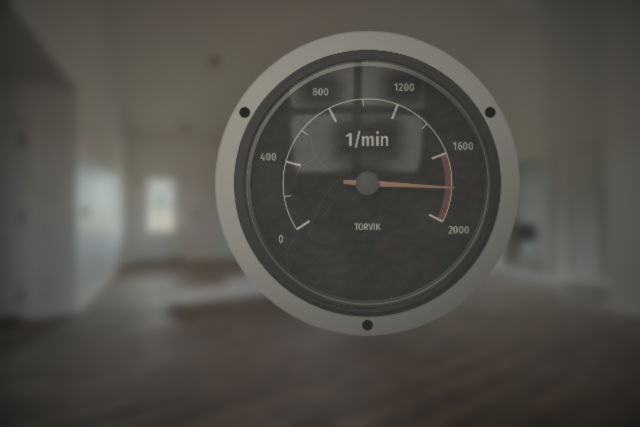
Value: 1800 rpm
